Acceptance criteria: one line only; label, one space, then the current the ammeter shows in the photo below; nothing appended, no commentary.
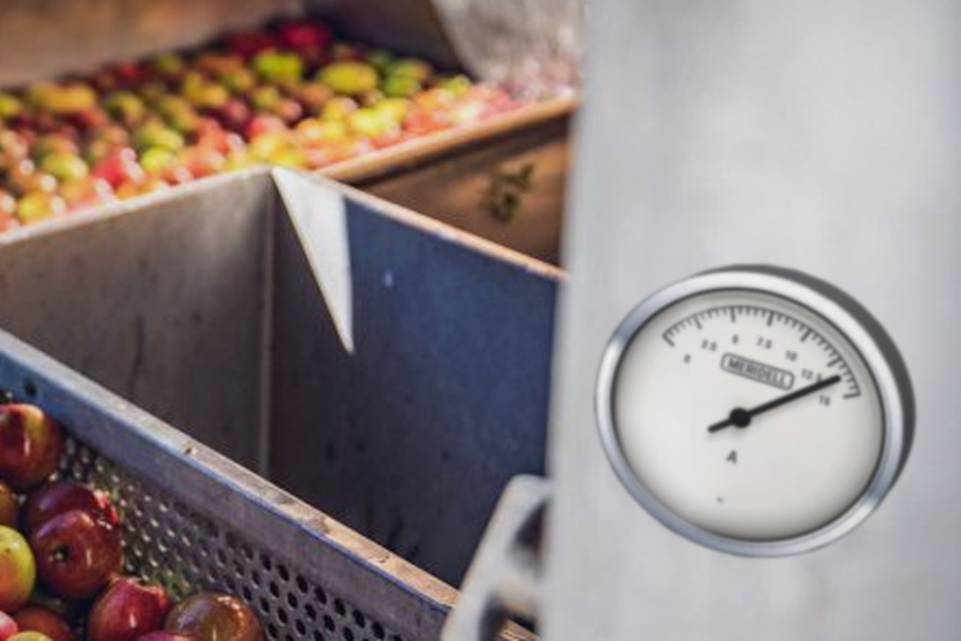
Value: 13.5 A
